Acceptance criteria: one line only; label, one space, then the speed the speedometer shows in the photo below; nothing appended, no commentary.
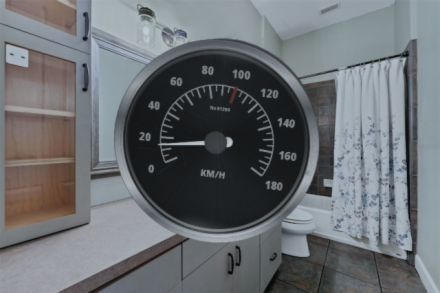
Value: 15 km/h
